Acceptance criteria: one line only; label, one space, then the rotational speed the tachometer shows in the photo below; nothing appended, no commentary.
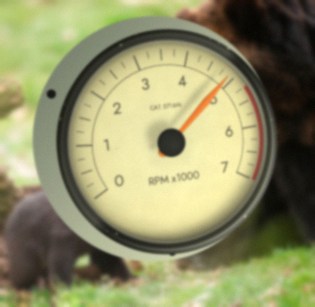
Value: 4875 rpm
